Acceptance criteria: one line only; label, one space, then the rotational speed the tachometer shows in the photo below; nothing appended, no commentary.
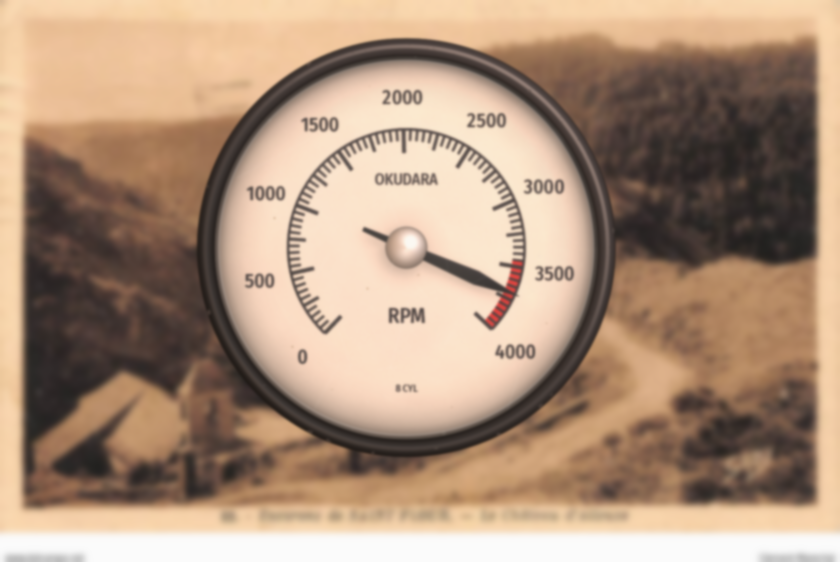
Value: 3700 rpm
